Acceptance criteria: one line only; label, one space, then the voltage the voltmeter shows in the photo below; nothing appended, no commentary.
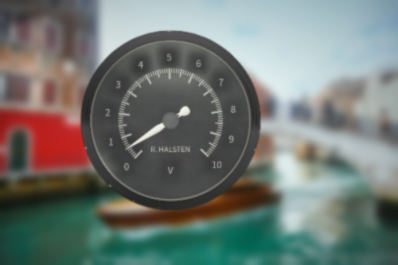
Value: 0.5 V
